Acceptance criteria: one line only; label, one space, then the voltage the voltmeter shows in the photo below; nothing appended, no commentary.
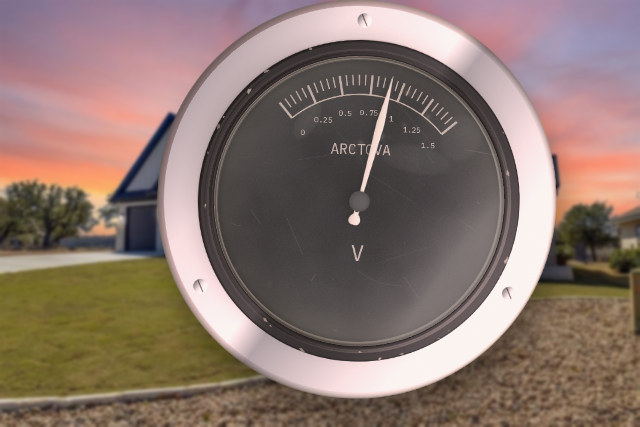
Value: 0.9 V
